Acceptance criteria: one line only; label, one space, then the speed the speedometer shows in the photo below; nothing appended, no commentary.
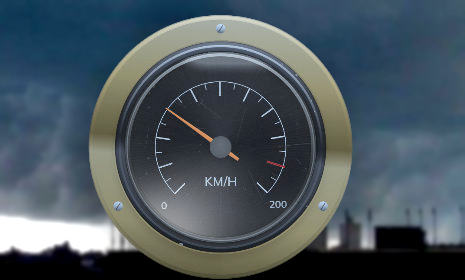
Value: 60 km/h
